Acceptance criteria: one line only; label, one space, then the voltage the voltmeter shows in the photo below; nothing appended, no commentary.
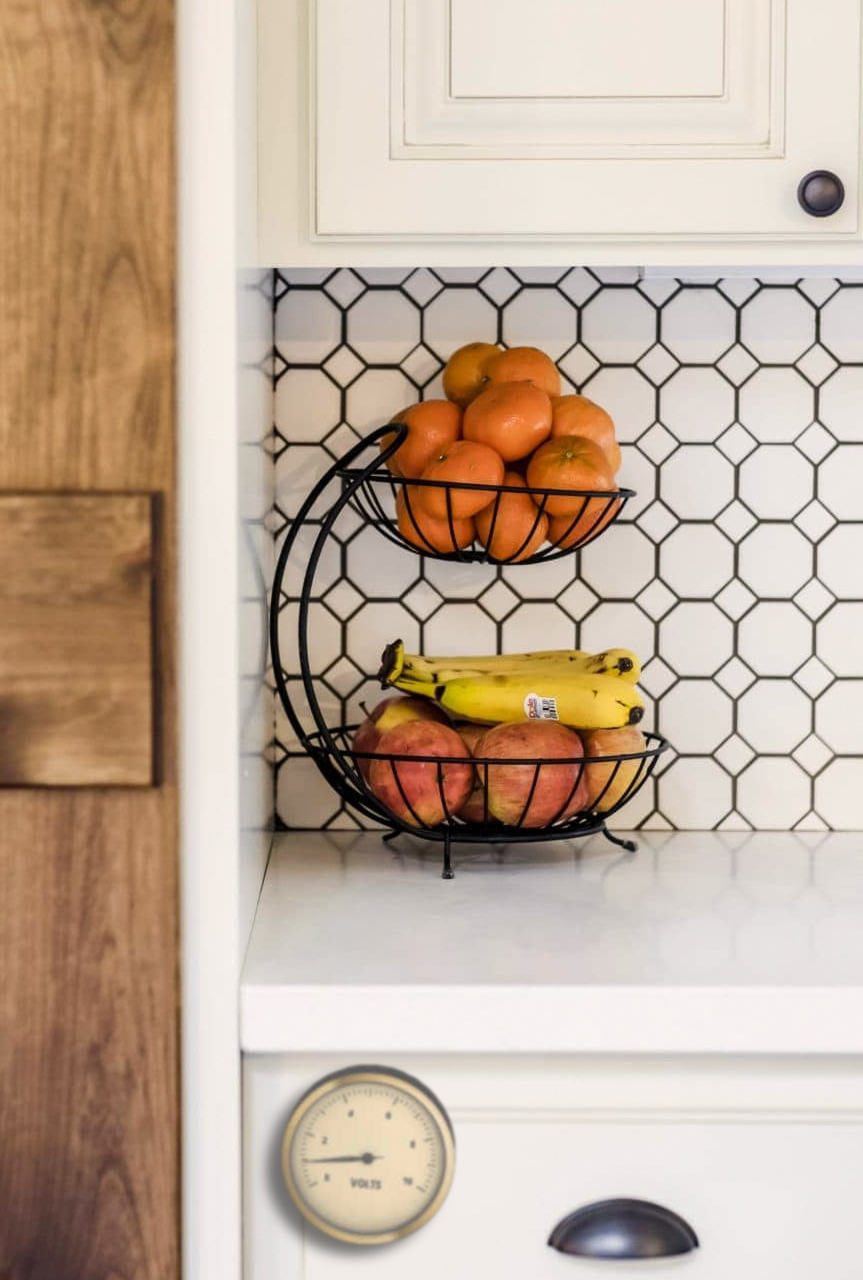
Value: 1 V
